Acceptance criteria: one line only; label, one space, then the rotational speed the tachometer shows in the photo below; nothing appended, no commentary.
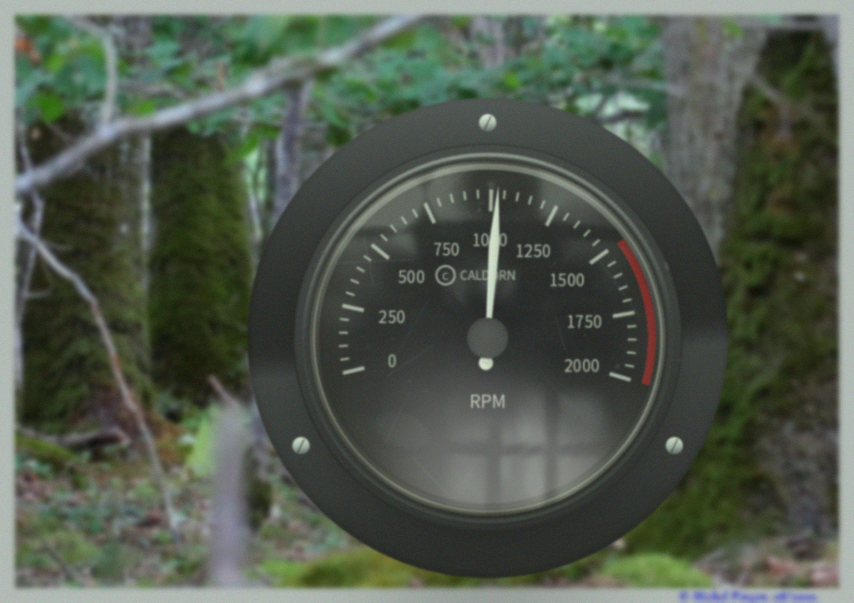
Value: 1025 rpm
